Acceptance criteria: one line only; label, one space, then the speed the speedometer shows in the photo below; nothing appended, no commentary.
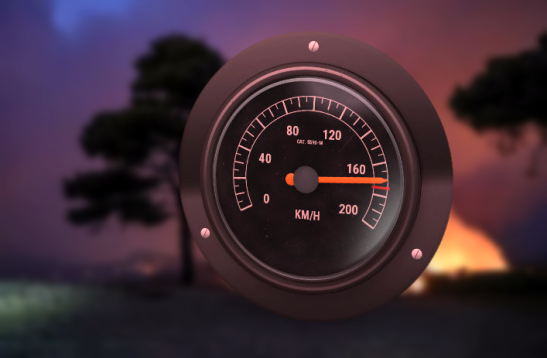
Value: 170 km/h
